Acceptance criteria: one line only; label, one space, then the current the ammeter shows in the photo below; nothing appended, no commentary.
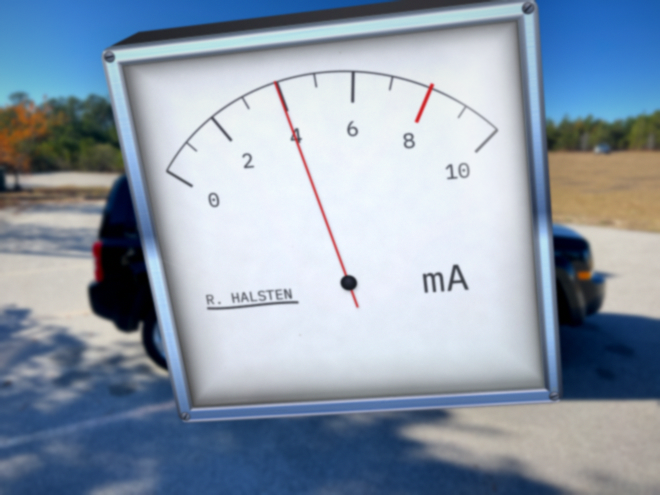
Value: 4 mA
